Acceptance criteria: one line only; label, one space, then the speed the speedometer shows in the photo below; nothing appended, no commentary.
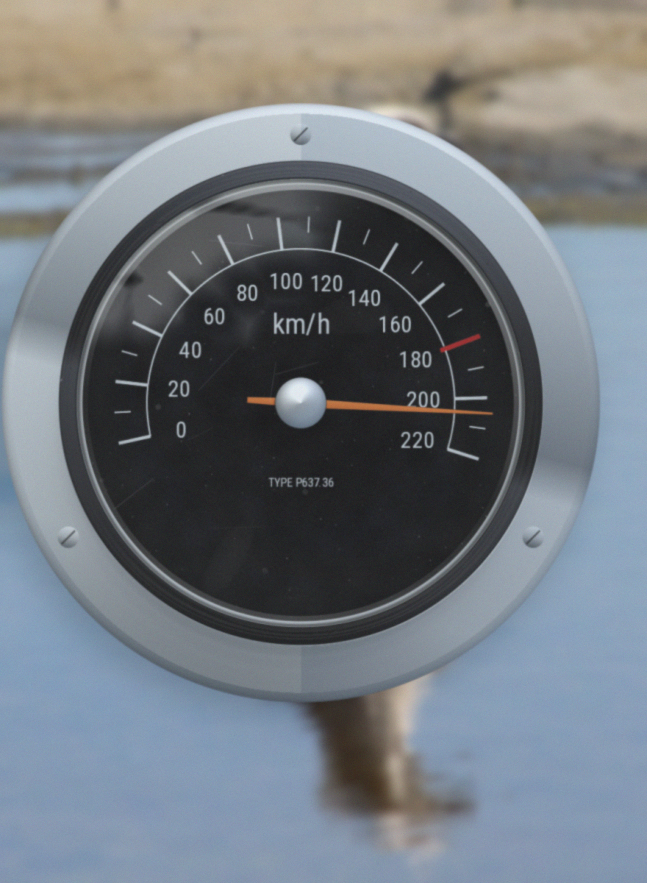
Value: 205 km/h
